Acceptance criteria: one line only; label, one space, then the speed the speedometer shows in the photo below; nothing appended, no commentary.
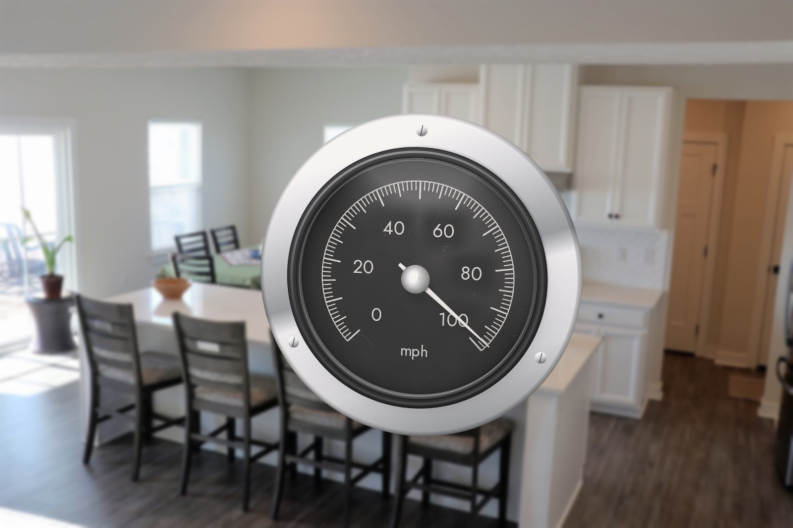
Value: 98 mph
